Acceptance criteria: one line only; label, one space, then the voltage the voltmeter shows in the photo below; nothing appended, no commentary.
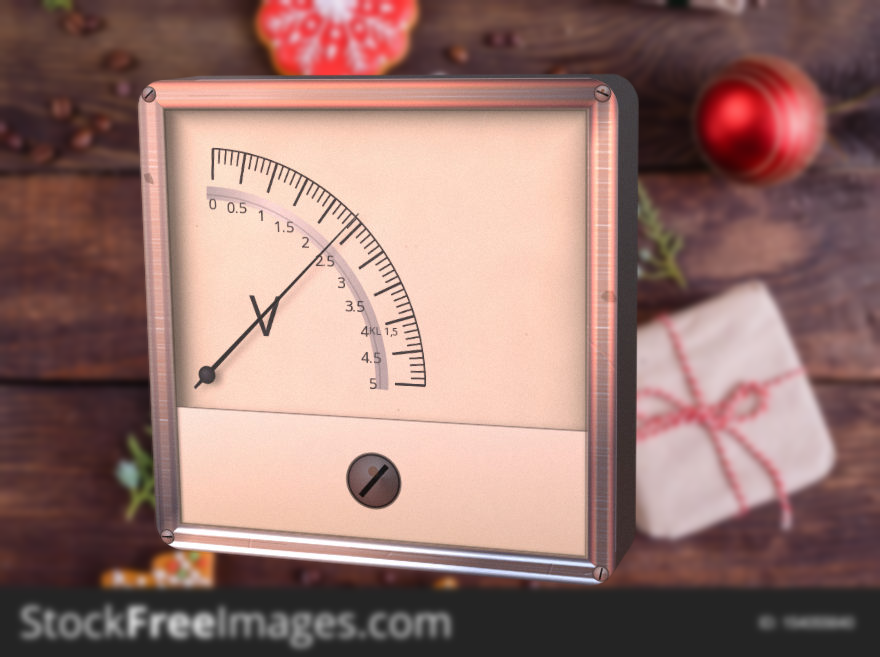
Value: 2.4 V
